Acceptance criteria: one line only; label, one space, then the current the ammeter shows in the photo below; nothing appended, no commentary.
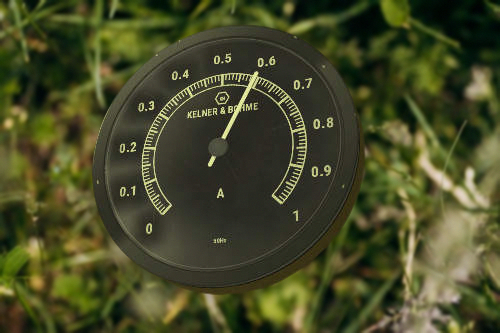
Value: 0.6 A
